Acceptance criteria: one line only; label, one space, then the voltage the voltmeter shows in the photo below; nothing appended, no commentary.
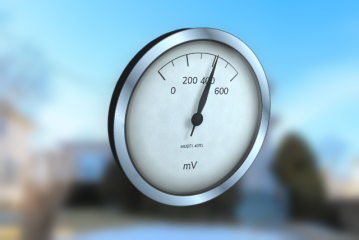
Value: 400 mV
